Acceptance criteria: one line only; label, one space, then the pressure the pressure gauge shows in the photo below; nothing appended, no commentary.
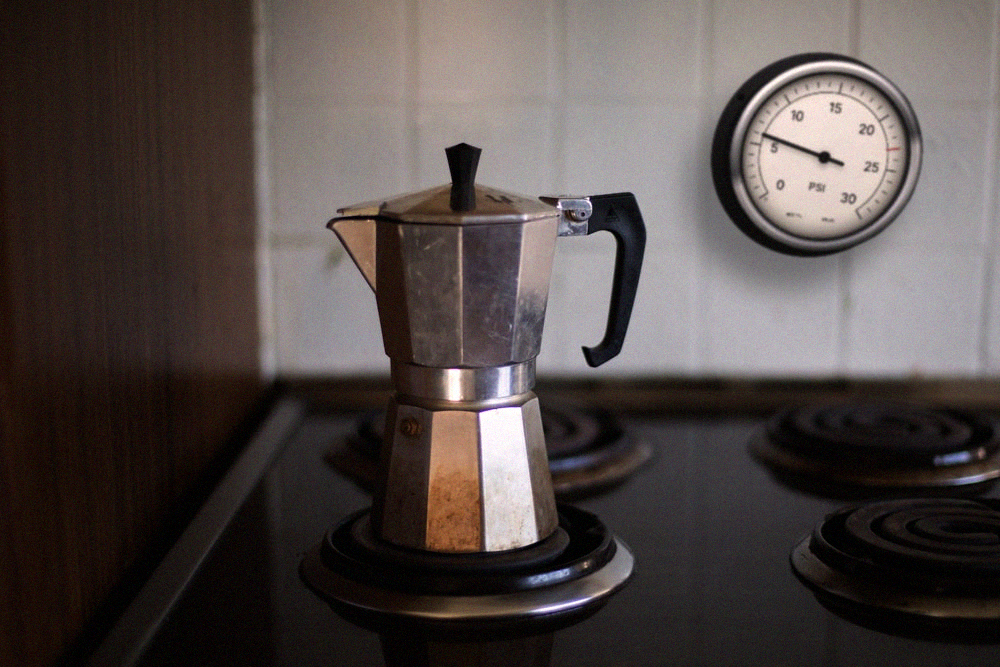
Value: 6 psi
